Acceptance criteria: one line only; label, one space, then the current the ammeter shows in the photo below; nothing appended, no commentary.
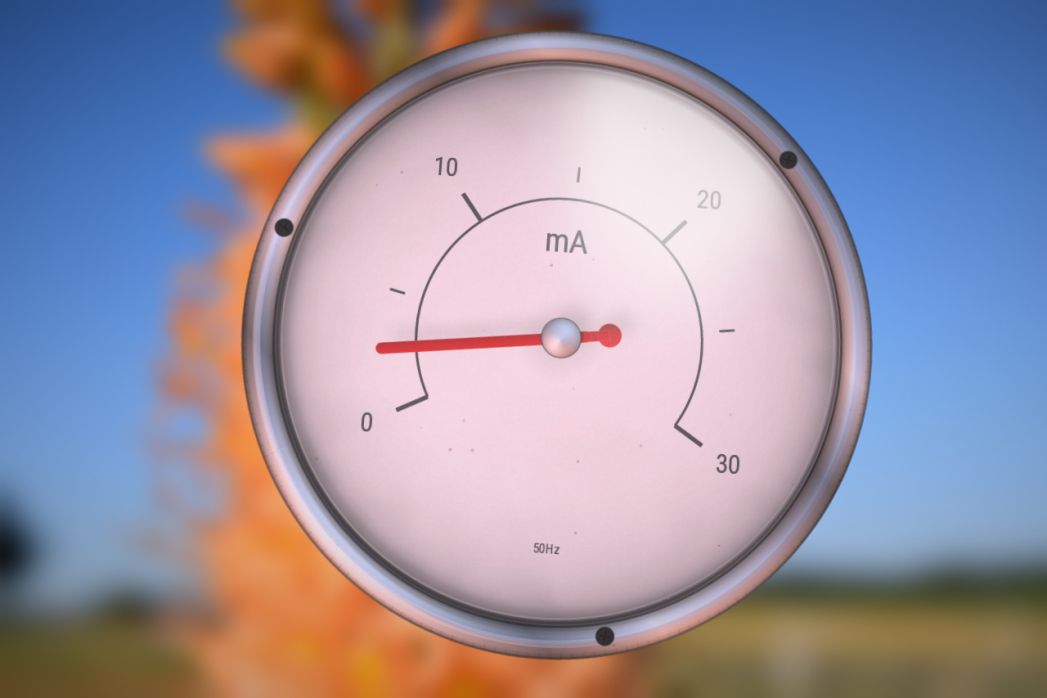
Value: 2.5 mA
